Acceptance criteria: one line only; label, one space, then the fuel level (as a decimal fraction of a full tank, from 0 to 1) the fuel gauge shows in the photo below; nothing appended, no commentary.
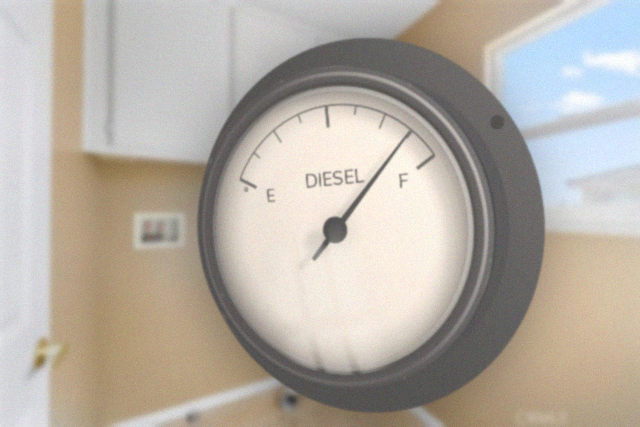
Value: 0.875
